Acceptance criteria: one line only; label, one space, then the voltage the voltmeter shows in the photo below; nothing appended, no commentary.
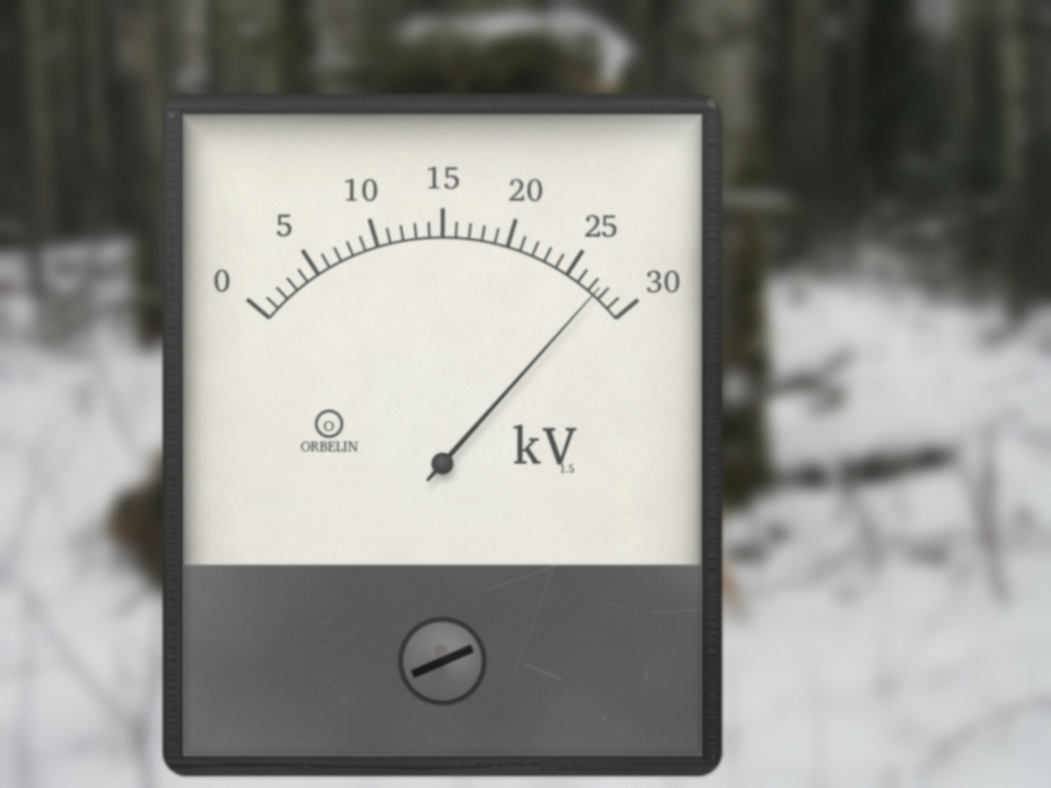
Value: 27.5 kV
